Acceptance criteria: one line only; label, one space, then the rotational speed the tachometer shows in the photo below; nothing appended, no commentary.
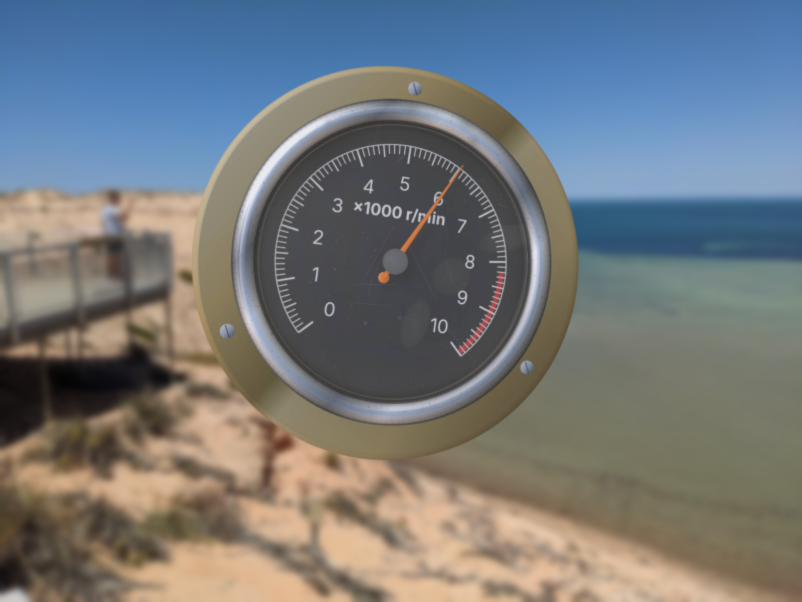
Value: 6000 rpm
